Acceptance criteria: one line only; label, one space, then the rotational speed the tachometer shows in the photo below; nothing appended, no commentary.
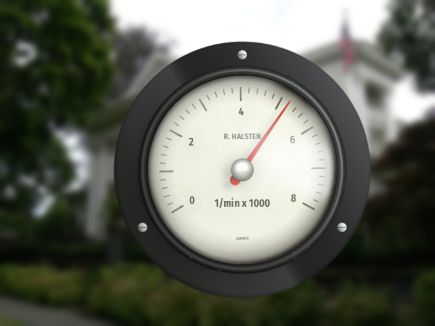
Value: 5200 rpm
